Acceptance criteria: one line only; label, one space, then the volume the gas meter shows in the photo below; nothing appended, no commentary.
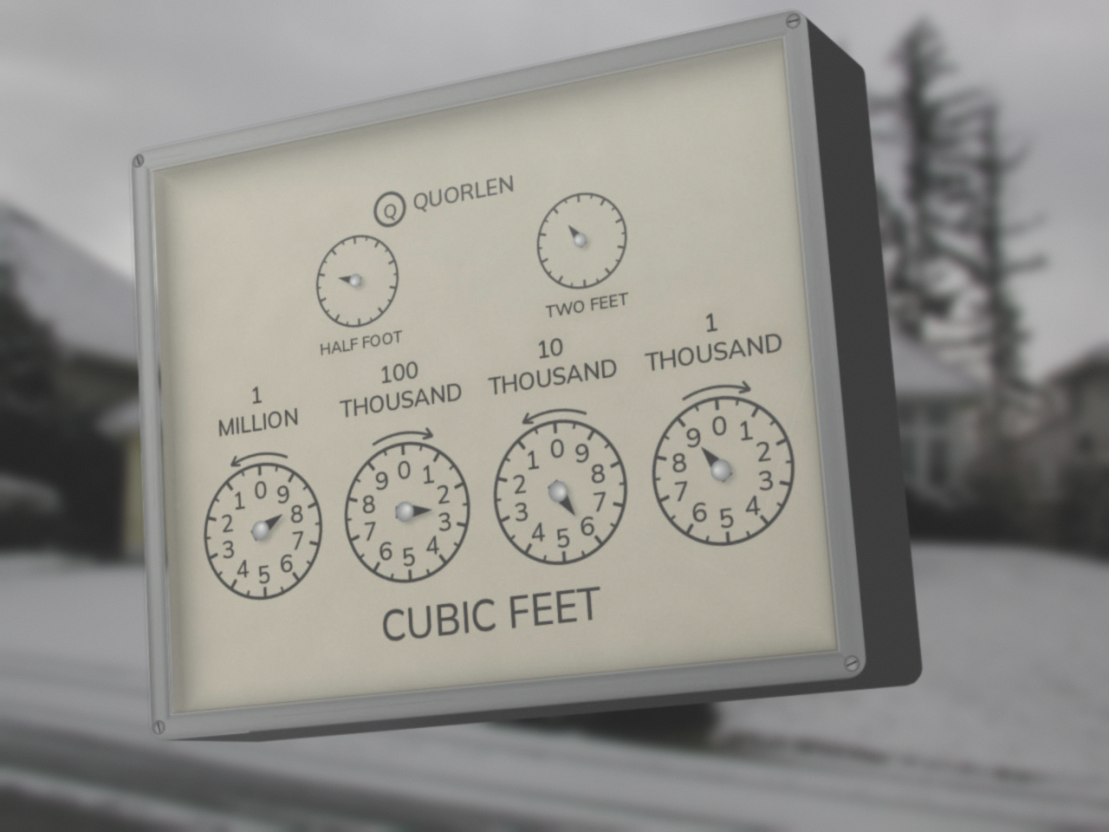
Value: 825900 ft³
